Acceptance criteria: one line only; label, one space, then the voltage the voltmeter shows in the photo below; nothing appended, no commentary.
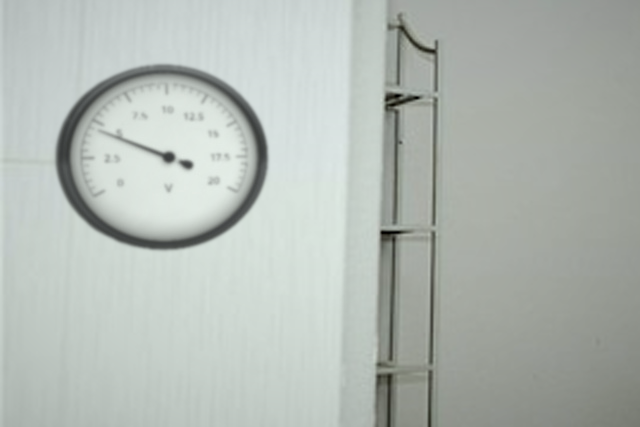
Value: 4.5 V
